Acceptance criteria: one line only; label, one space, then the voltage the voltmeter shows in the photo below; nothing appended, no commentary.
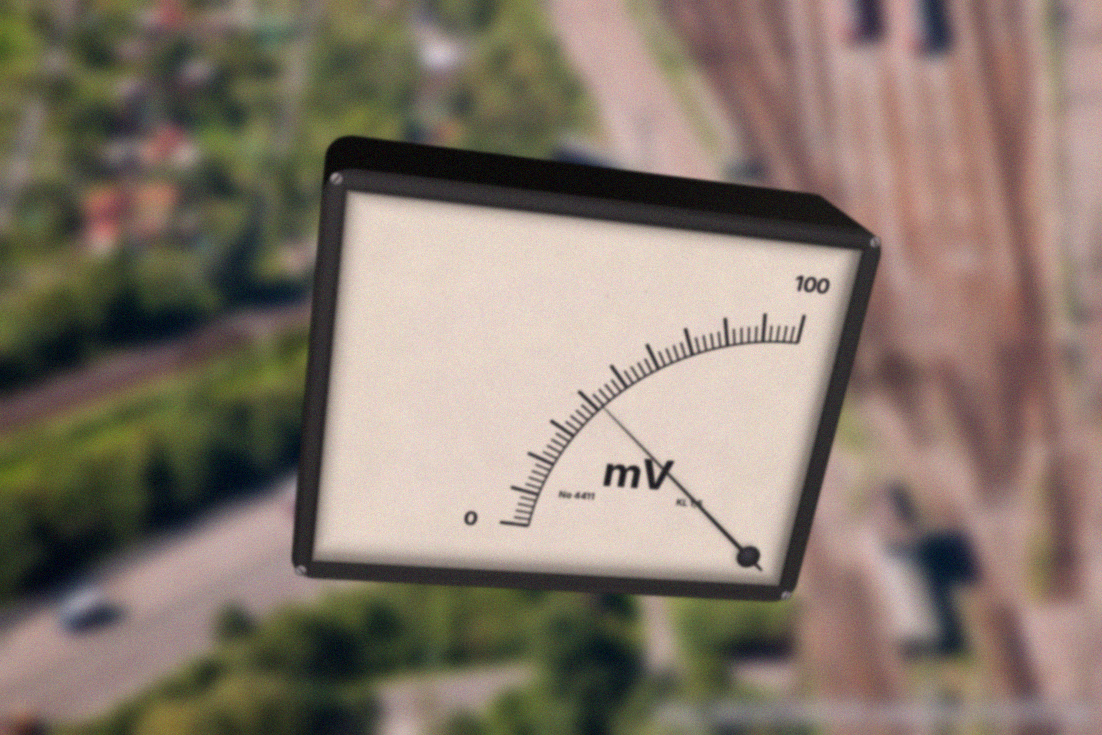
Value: 42 mV
